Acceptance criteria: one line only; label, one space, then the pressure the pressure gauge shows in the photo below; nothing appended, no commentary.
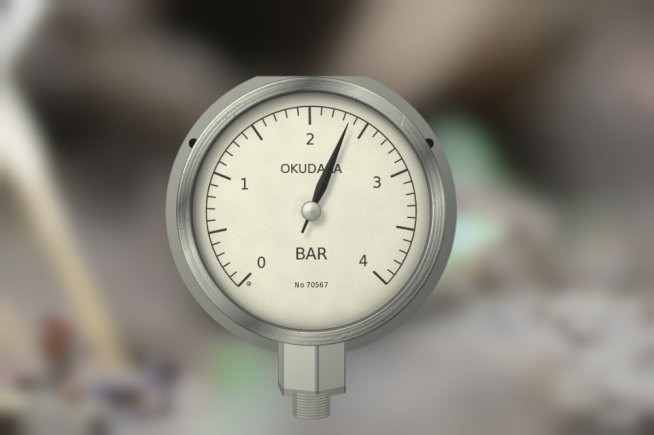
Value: 2.35 bar
